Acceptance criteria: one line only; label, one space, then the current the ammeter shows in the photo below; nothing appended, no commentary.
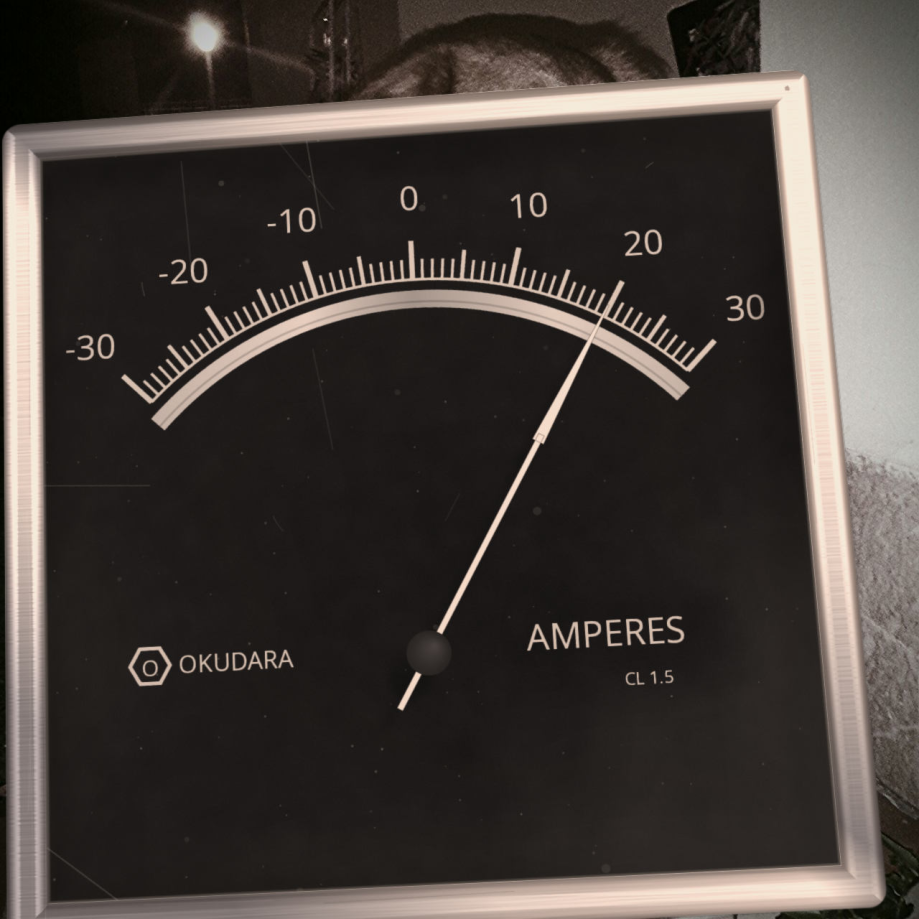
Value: 20 A
